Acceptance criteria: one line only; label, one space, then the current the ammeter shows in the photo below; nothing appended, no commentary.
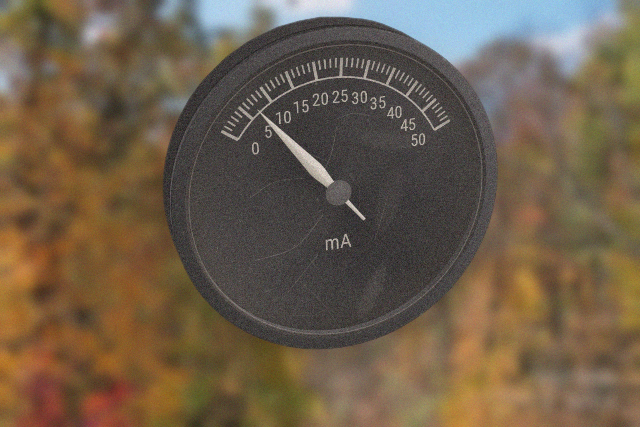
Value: 7 mA
